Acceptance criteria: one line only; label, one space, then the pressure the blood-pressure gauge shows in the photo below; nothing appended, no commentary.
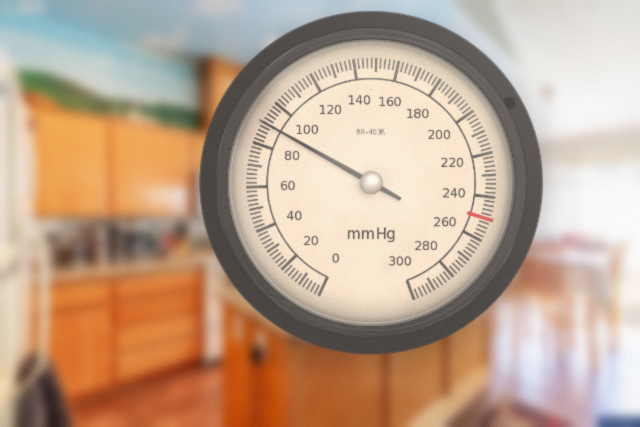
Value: 90 mmHg
